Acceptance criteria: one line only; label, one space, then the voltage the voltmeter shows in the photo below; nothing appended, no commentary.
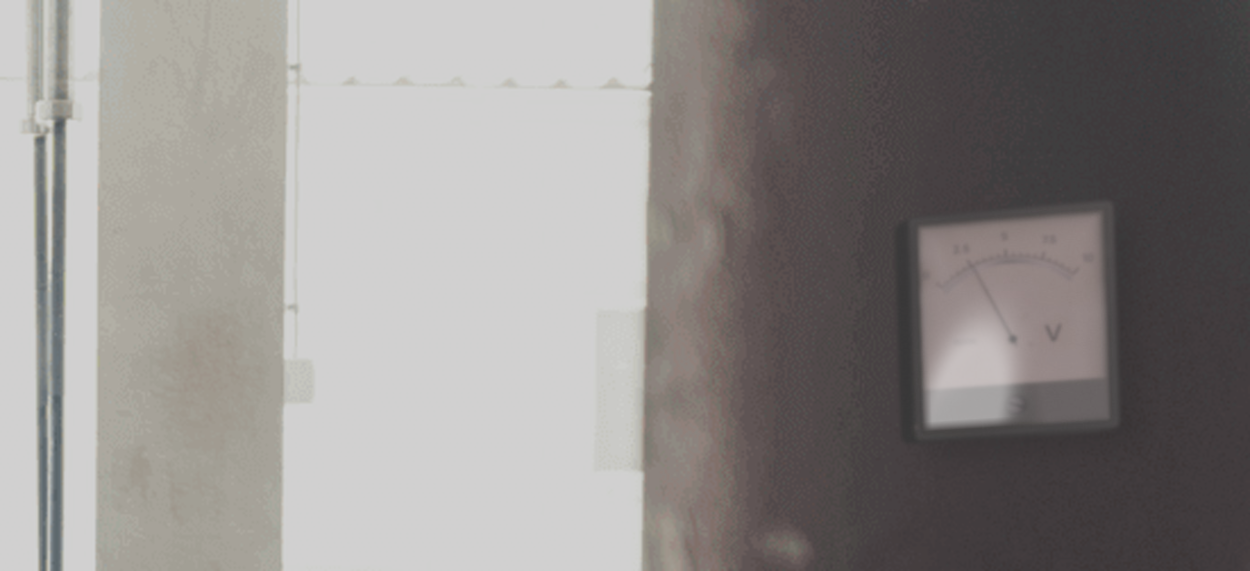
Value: 2.5 V
